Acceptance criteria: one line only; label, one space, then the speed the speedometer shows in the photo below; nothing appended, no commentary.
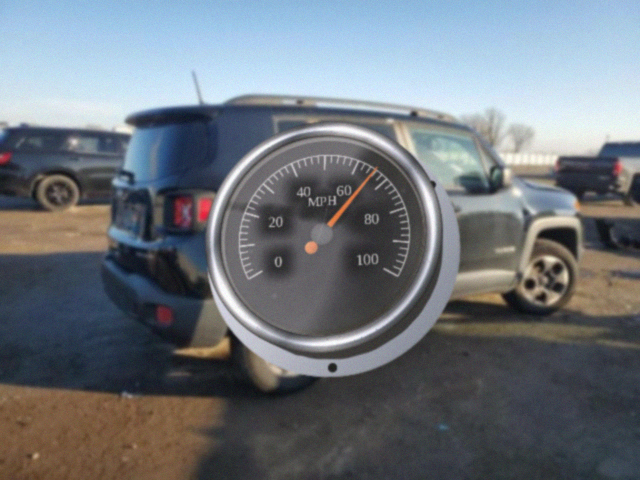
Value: 66 mph
